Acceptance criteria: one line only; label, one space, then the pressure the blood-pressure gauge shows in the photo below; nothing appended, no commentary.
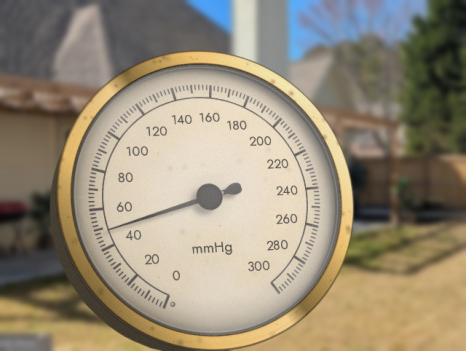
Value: 48 mmHg
